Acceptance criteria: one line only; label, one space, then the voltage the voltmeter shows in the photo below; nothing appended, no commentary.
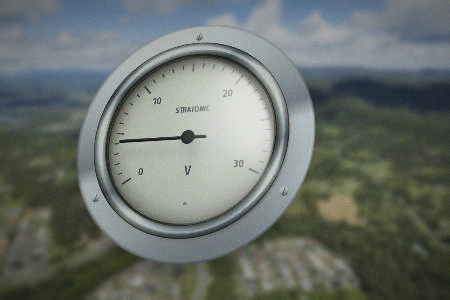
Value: 4 V
